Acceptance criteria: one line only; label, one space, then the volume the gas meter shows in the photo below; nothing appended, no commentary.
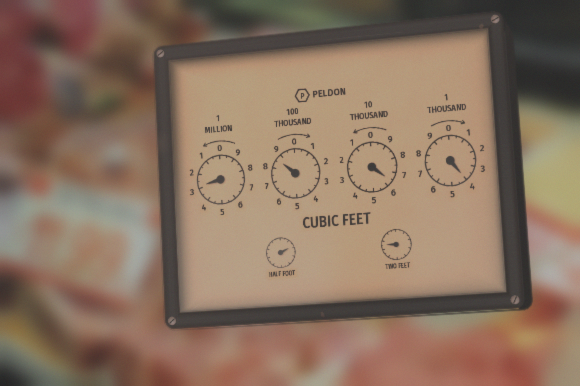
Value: 286400 ft³
